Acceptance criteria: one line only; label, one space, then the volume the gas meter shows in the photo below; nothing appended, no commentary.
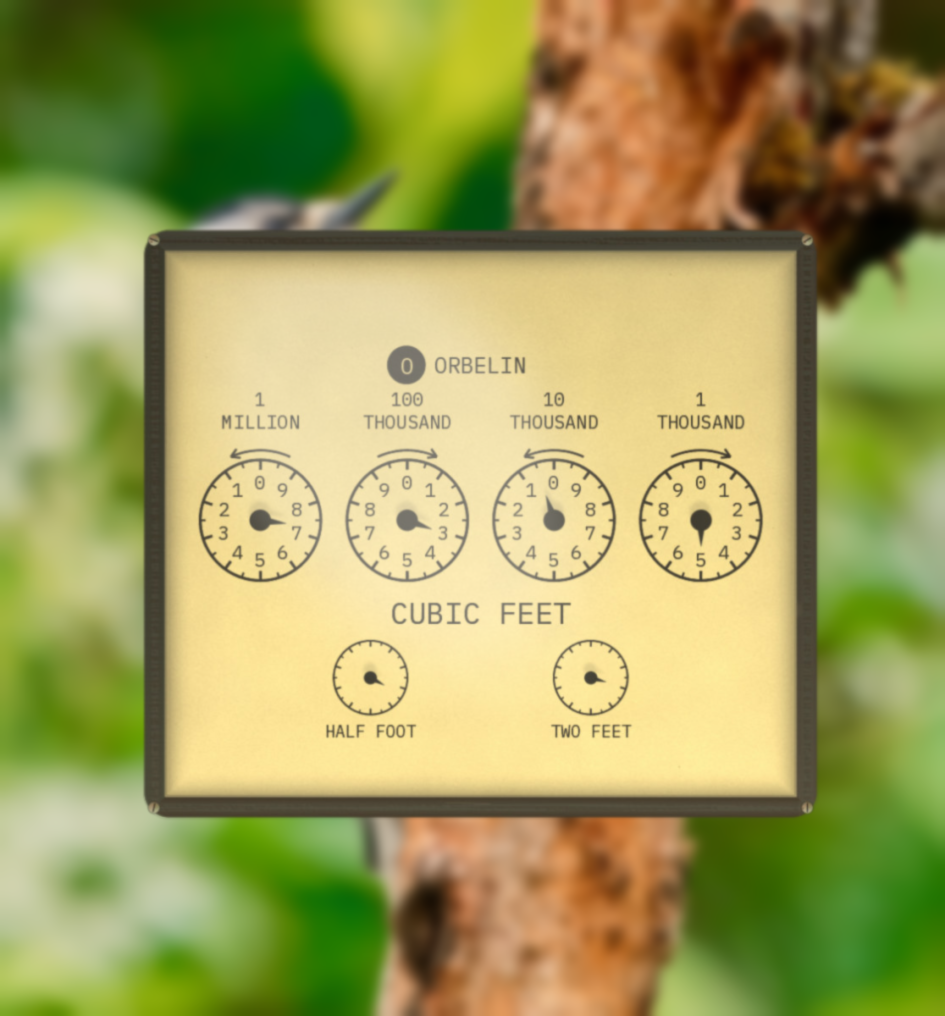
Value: 730500 ft³
